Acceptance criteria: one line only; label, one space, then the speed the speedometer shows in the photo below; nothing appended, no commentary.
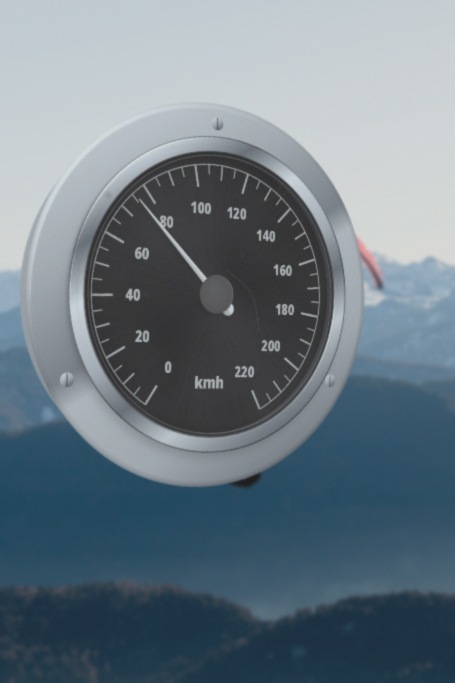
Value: 75 km/h
